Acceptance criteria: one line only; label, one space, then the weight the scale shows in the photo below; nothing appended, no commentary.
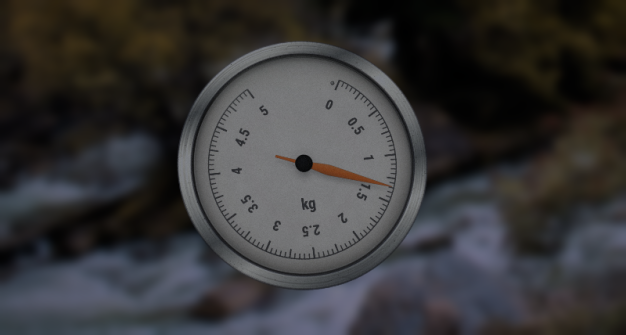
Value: 1.35 kg
